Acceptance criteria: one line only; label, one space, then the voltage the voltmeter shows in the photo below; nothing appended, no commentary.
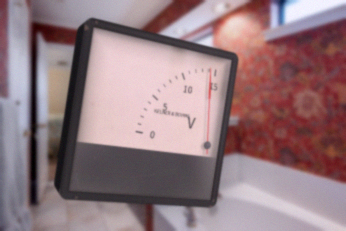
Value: 14 V
